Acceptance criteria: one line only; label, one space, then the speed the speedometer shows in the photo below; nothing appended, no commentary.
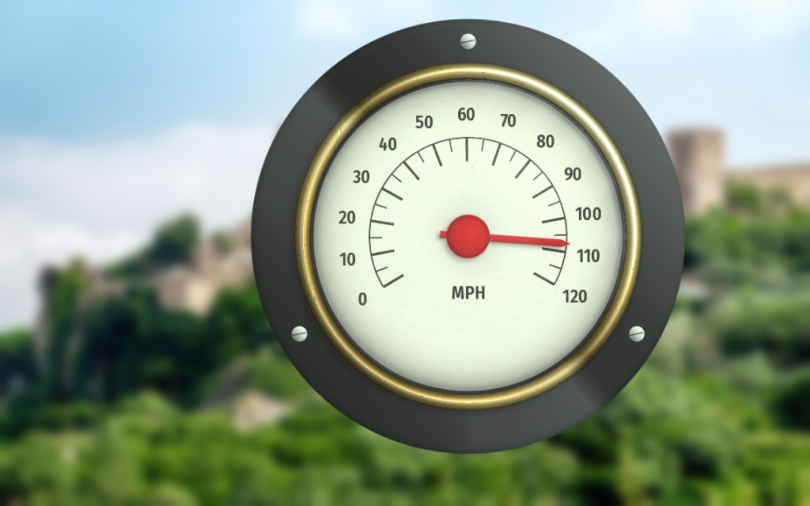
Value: 107.5 mph
